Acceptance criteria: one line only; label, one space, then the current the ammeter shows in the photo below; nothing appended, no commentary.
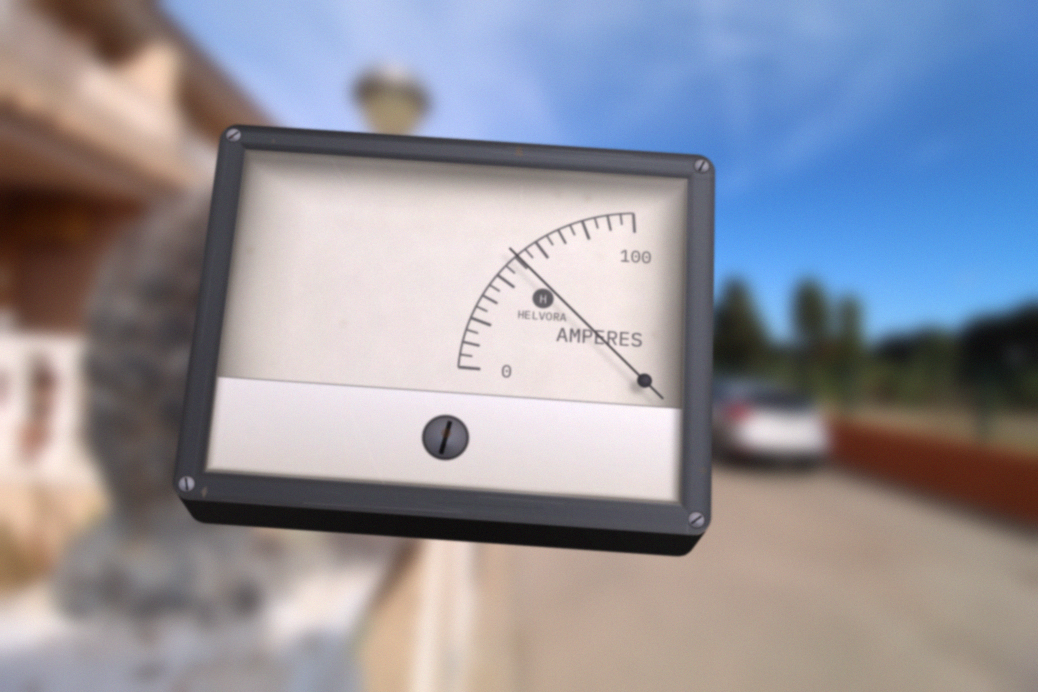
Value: 50 A
